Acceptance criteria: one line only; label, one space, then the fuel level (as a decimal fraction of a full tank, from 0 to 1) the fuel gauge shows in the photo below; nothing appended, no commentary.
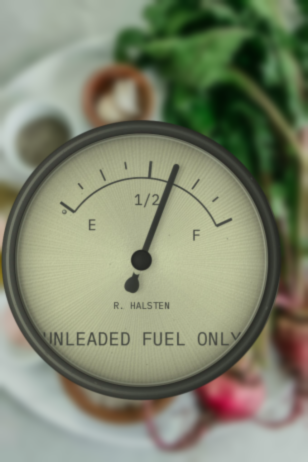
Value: 0.625
